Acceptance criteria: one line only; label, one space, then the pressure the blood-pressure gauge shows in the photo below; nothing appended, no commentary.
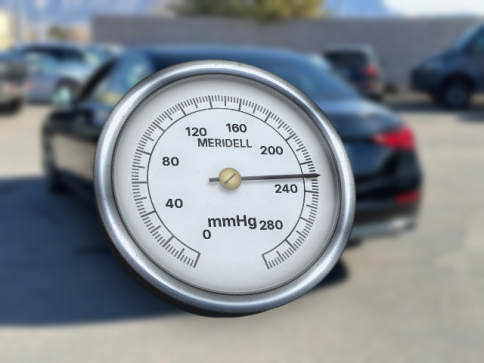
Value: 230 mmHg
